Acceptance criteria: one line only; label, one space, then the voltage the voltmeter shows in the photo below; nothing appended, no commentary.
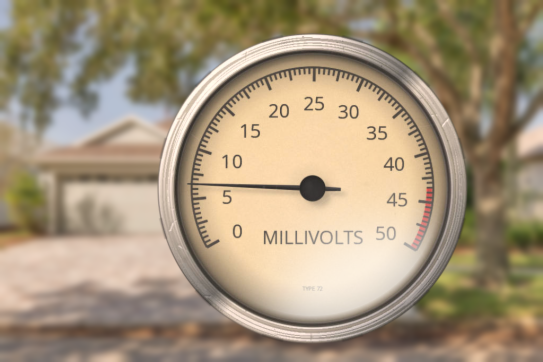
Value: 6.5 mV
